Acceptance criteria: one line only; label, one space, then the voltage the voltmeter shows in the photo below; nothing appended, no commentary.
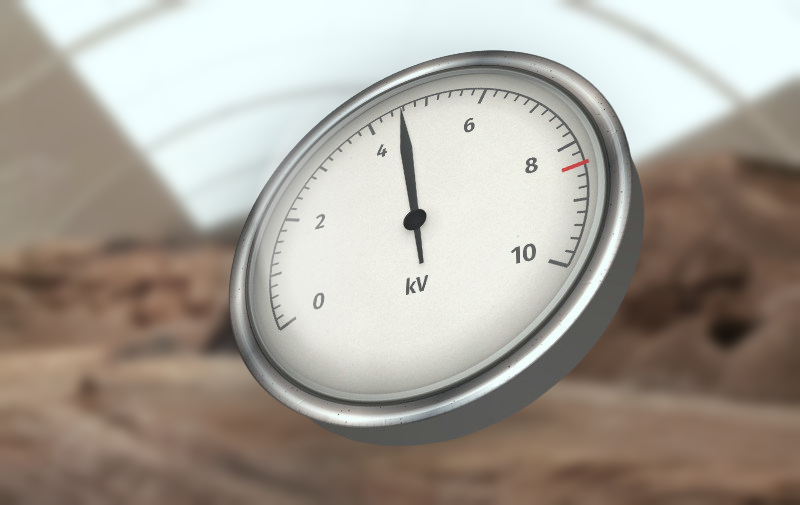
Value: 4.6 kV
